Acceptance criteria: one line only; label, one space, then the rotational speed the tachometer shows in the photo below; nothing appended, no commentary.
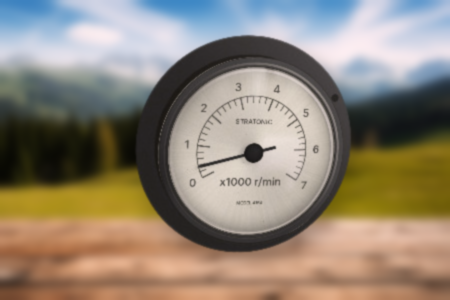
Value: 400 rpm
